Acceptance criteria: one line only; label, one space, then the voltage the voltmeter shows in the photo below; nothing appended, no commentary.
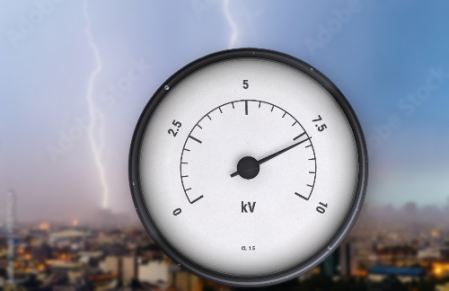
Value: 7.75 kV
